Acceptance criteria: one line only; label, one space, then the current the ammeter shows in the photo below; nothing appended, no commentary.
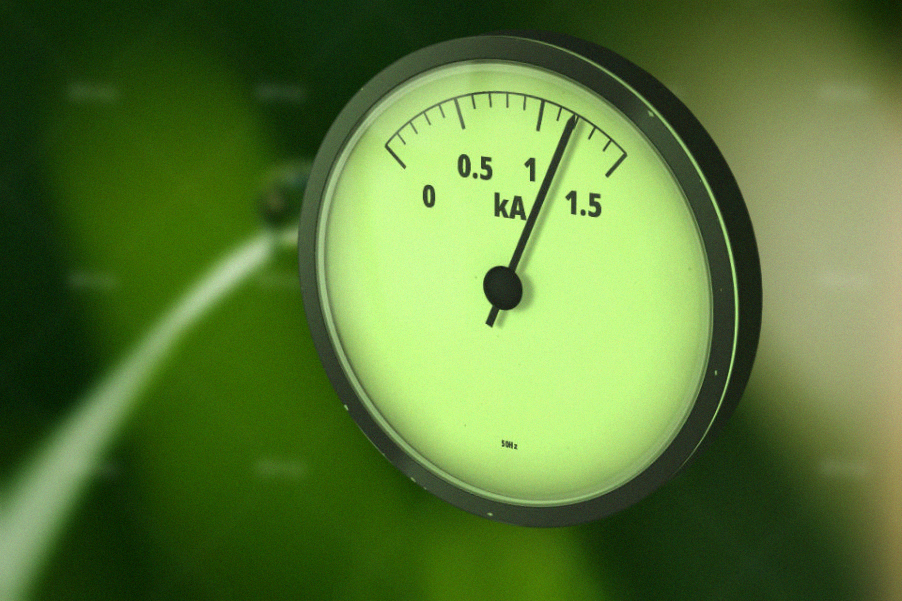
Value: 1.2 kA
